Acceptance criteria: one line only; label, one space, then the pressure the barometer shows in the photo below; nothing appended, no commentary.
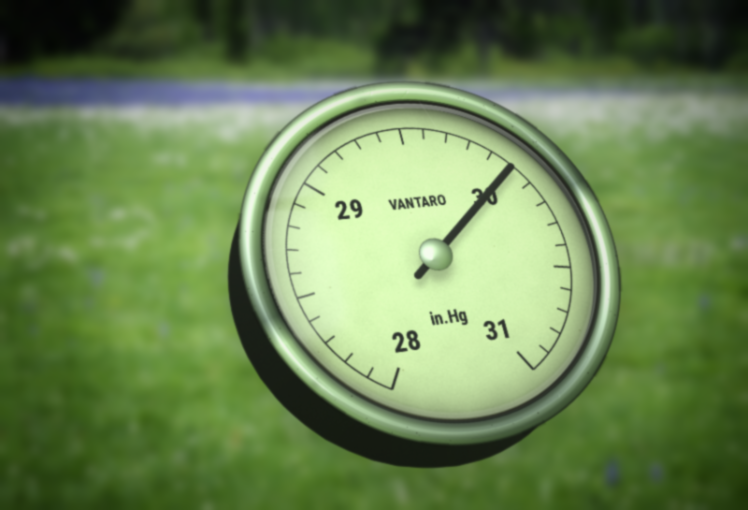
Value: 30 inHg
